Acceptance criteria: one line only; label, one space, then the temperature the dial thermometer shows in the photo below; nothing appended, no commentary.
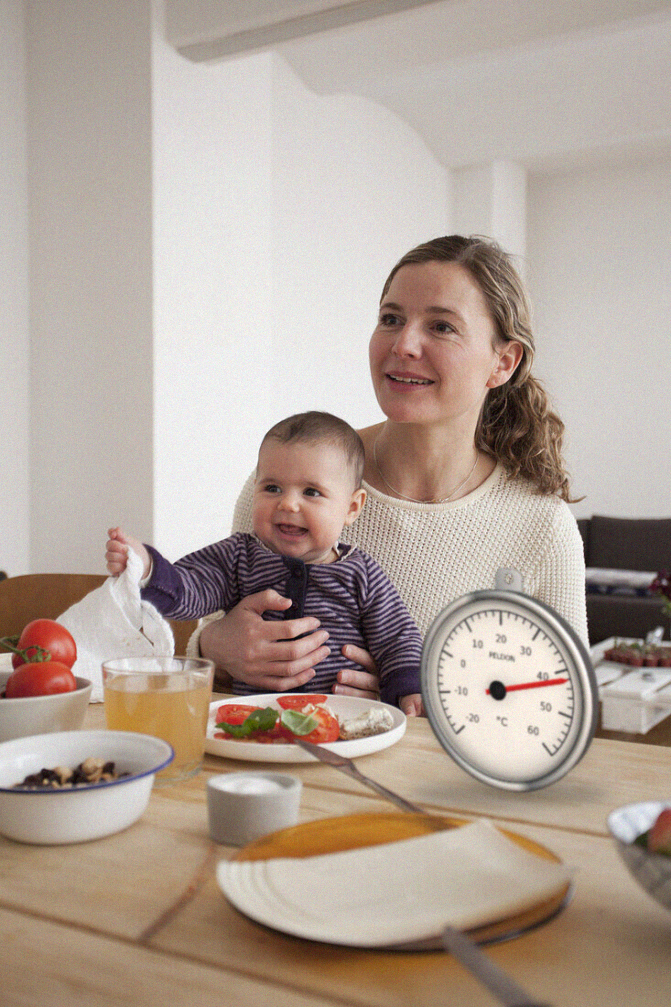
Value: 42 °C
